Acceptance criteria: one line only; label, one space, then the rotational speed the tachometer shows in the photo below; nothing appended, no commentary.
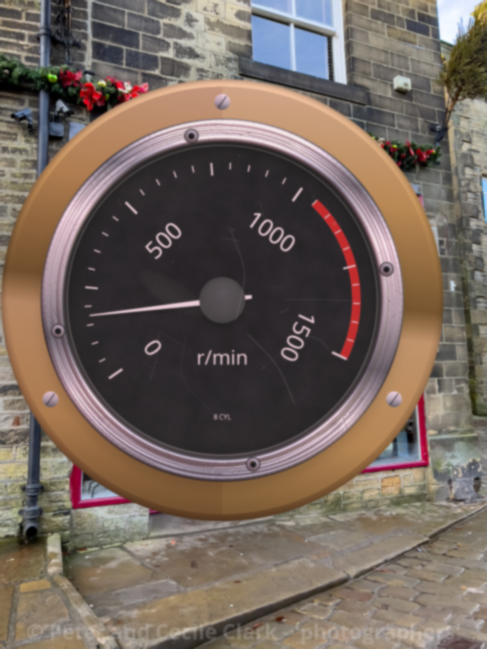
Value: 175 rpm
